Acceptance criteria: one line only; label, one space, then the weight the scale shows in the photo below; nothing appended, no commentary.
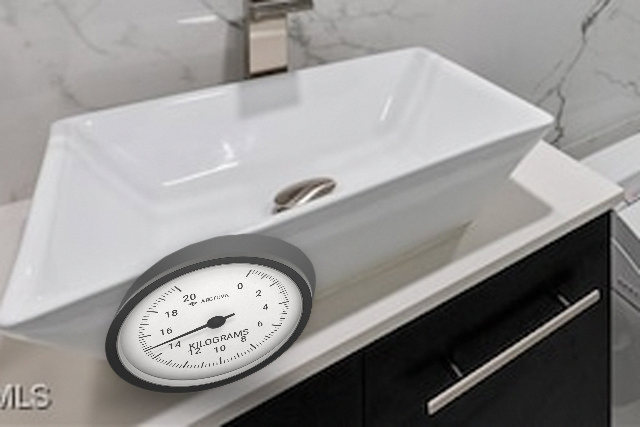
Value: 15 kg
